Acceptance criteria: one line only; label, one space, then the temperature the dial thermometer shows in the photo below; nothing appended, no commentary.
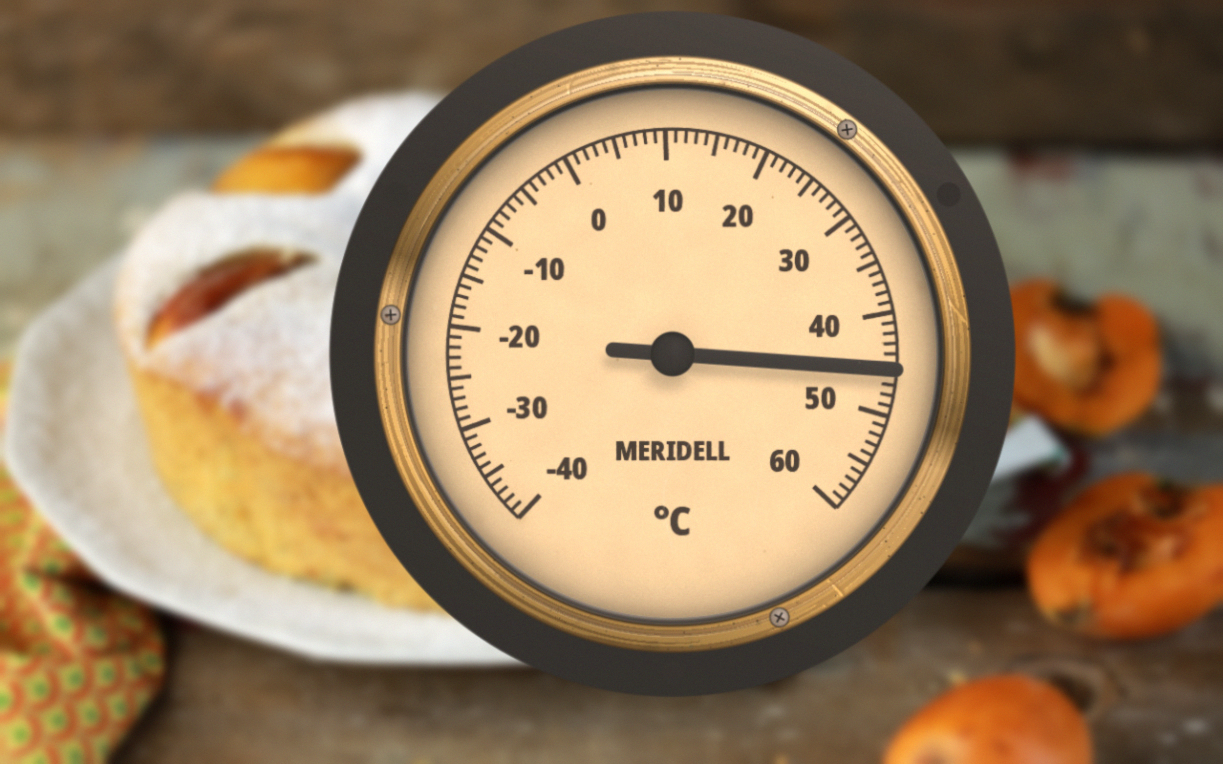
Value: 45.5 °C
